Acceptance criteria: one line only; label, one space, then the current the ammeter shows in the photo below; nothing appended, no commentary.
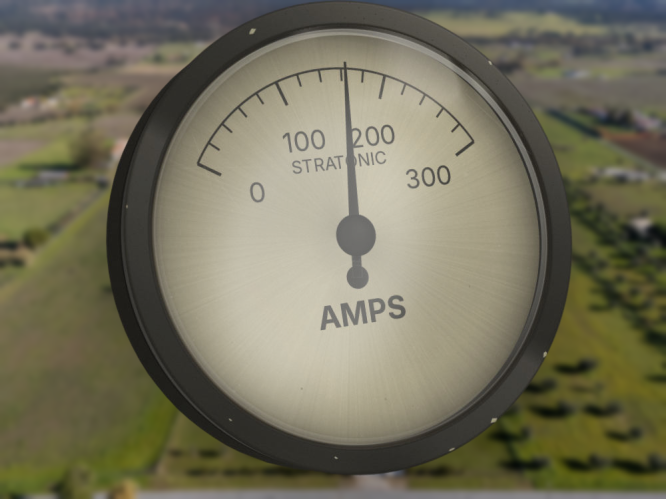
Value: 160 A
